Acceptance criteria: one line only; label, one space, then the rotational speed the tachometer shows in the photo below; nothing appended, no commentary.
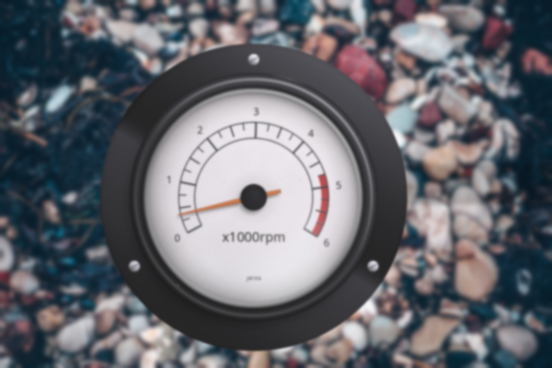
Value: 375 rpm
